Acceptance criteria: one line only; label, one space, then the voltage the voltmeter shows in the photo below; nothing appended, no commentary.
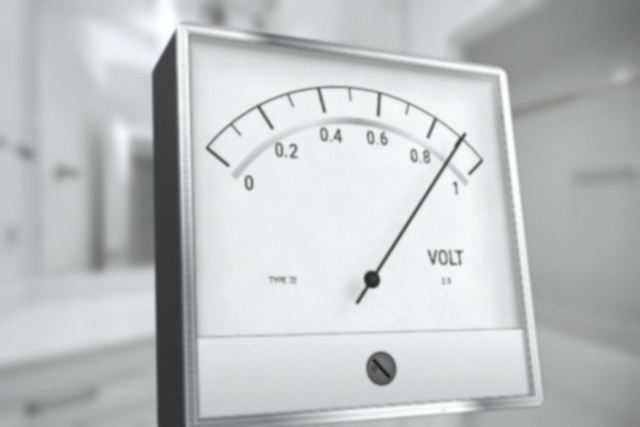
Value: 0.9 V
